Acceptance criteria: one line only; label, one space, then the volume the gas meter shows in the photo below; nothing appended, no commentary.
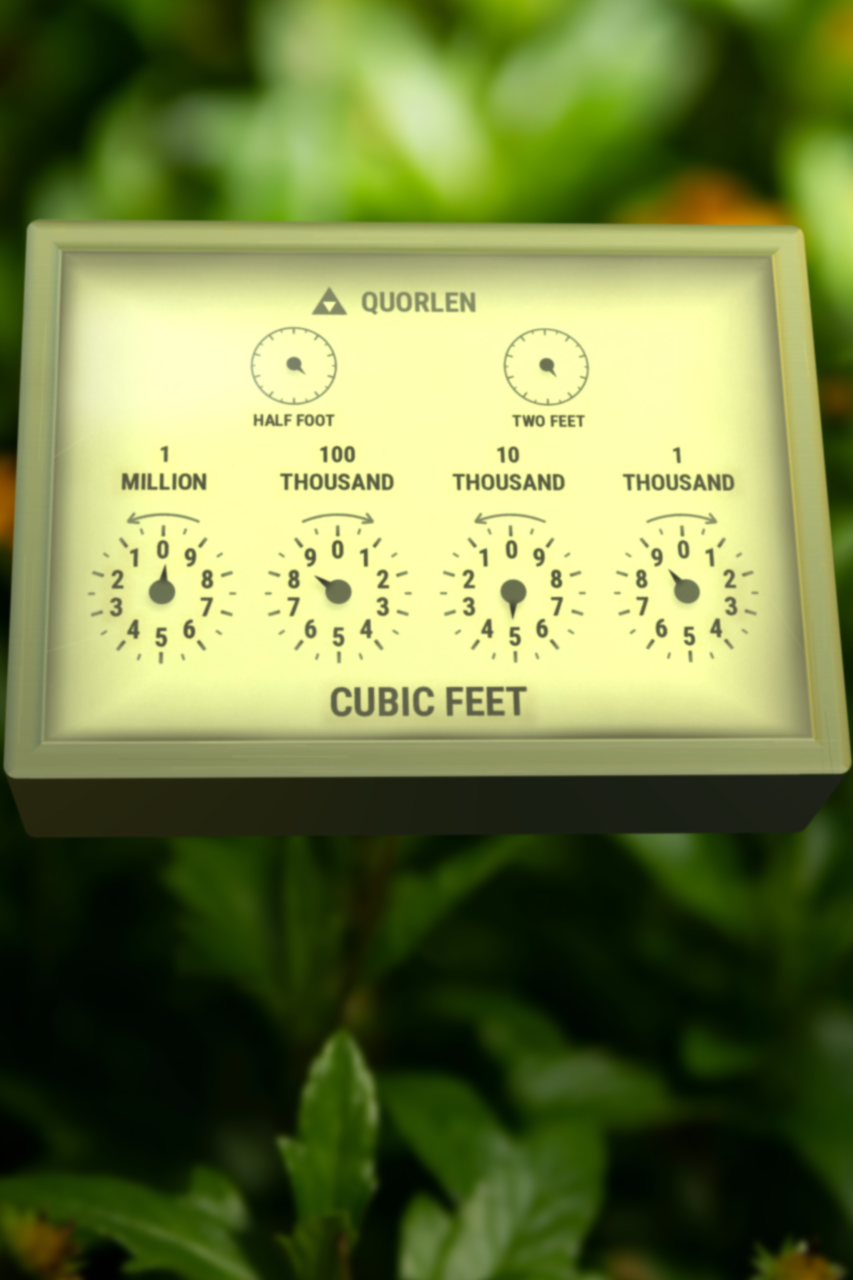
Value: 984900 ft³
